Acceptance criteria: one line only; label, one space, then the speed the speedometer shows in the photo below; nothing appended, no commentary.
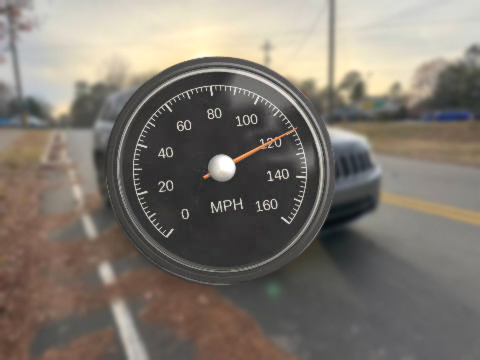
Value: 120 mph
